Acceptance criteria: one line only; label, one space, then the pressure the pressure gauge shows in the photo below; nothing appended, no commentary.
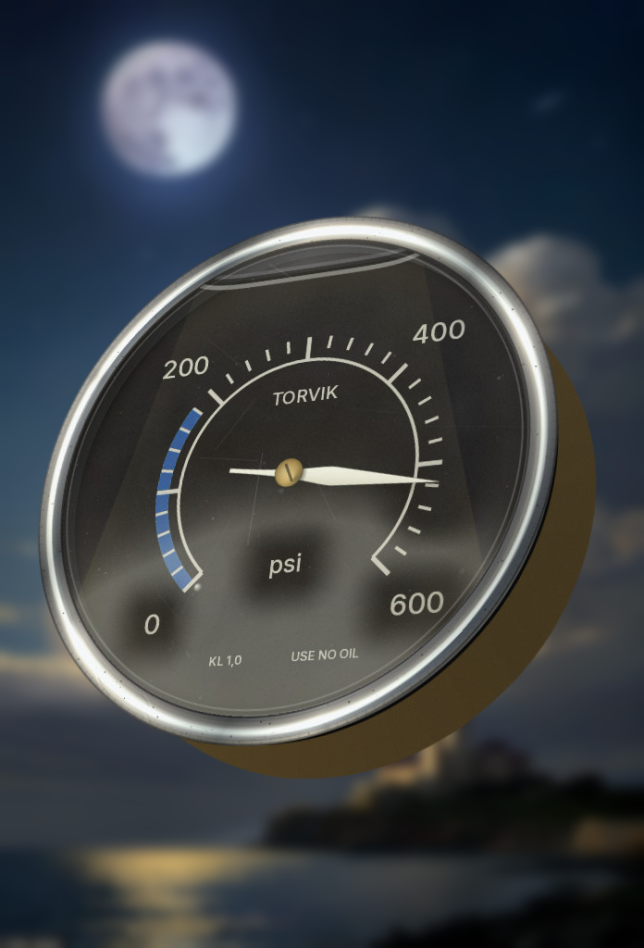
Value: 520 psi
